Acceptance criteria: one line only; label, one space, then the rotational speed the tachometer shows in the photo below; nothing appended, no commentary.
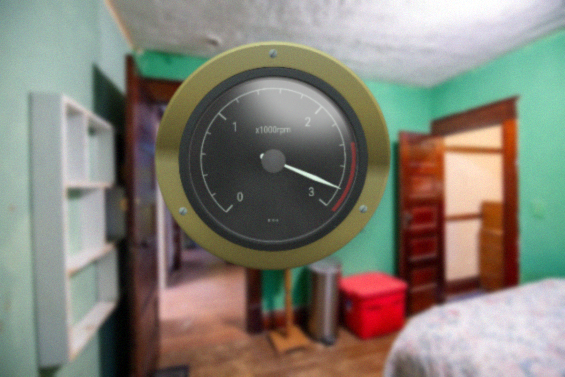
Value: 2800 rpm
